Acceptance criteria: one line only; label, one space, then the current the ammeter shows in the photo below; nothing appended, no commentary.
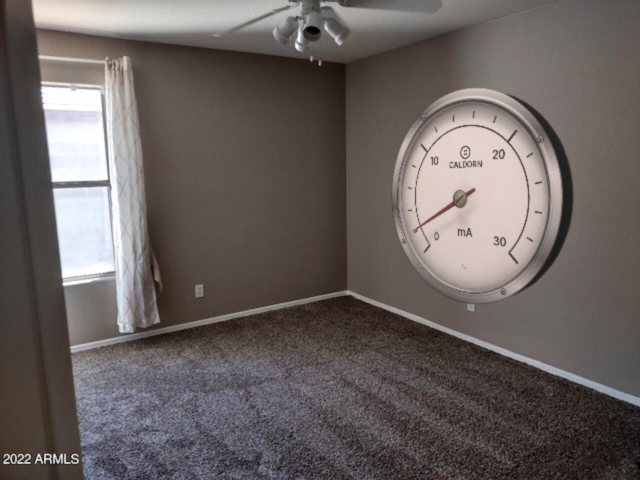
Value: 2 mA
